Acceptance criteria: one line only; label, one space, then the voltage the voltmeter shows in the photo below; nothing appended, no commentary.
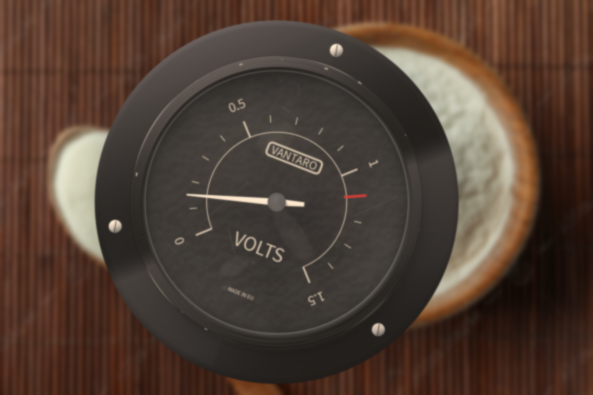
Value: 0.15 V
